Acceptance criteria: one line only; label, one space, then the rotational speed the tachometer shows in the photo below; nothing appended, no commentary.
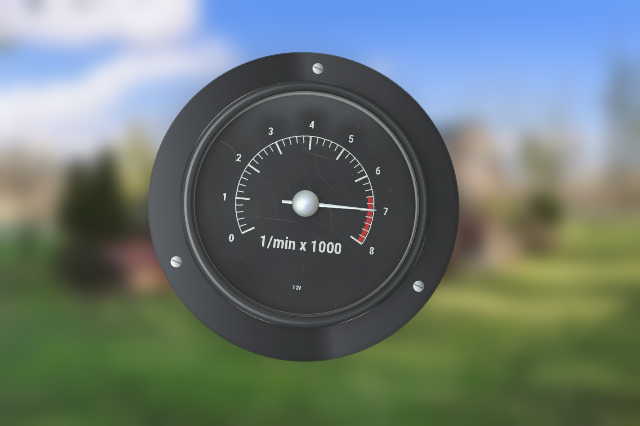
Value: 7000 rpm
